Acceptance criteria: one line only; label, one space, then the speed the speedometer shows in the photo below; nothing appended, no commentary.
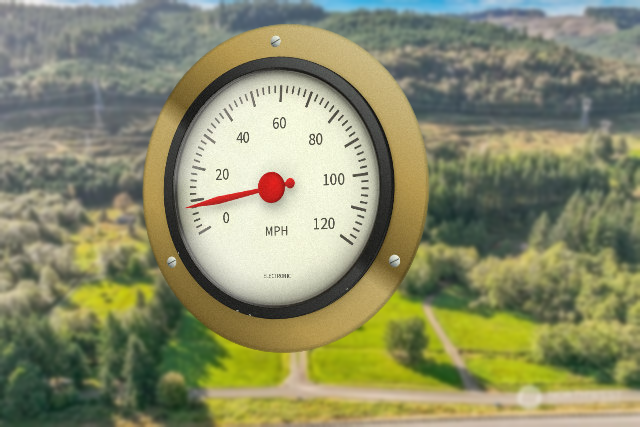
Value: 8 mph
